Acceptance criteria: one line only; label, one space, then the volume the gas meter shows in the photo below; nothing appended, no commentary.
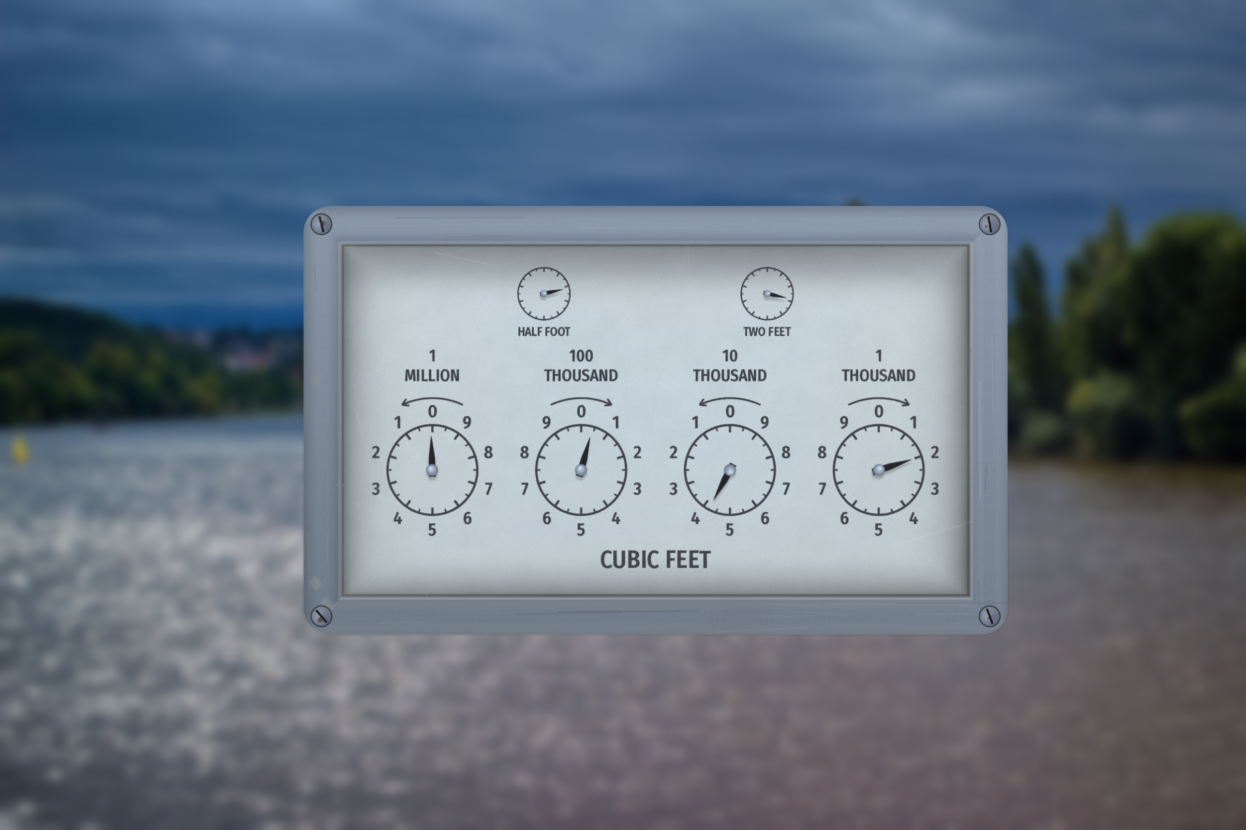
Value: 4200 ft³
